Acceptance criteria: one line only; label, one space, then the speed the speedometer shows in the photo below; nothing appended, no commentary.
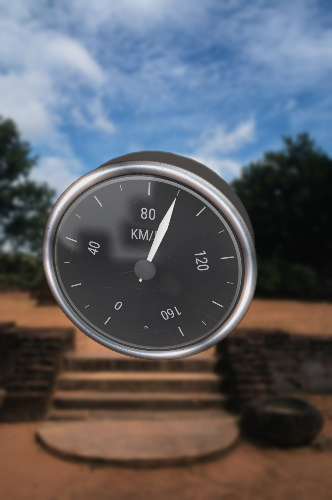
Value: 90 km/h
